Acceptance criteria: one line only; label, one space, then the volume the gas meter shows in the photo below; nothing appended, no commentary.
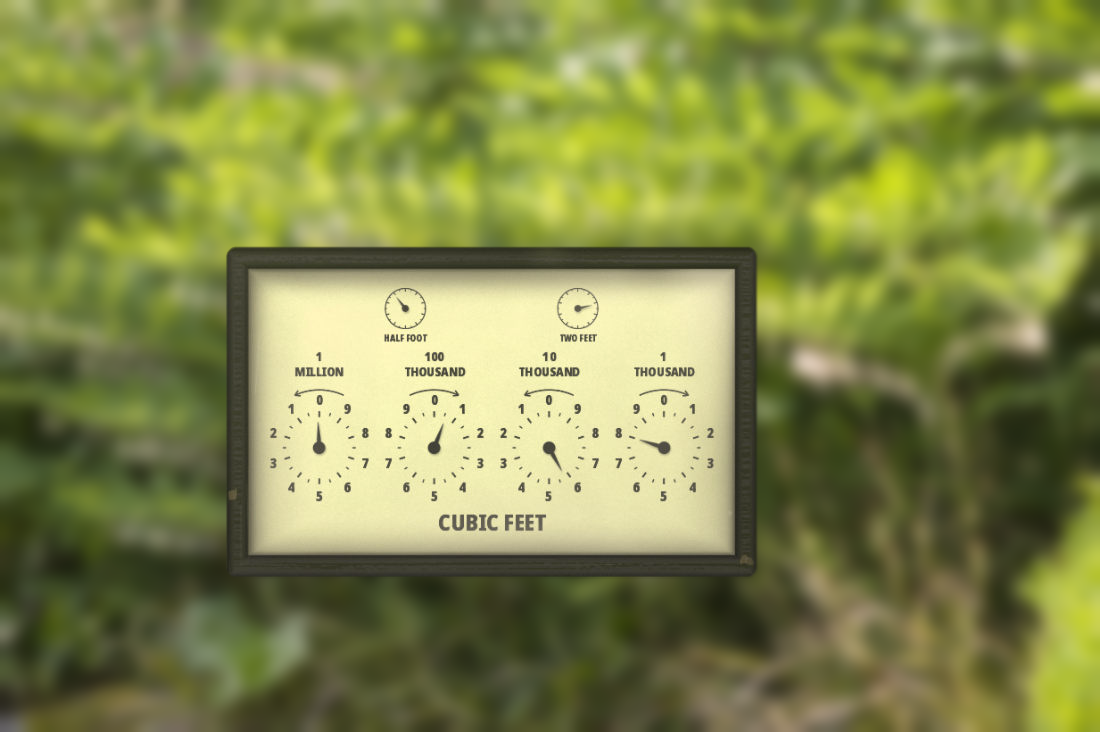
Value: 5800 ft³
